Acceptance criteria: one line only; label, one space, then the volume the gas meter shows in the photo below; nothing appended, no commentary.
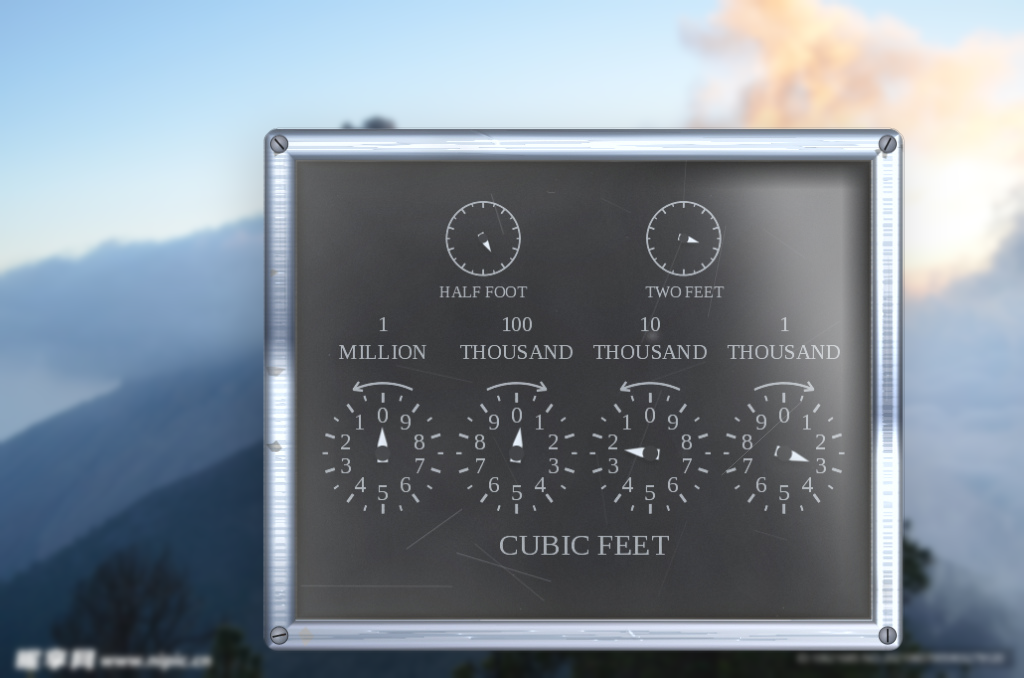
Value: 2300 ft³
